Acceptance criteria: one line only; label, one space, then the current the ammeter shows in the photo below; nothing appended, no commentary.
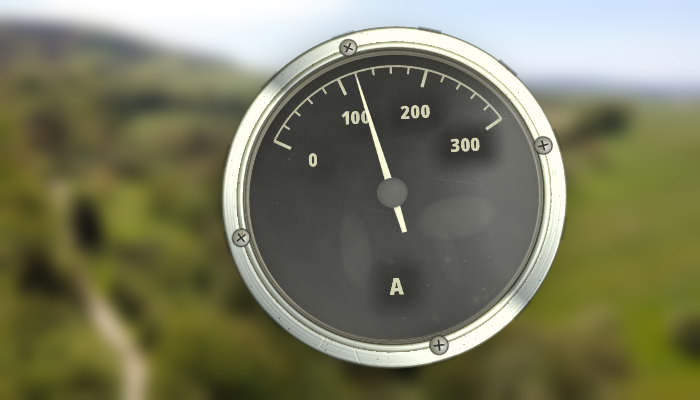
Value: 120 A
